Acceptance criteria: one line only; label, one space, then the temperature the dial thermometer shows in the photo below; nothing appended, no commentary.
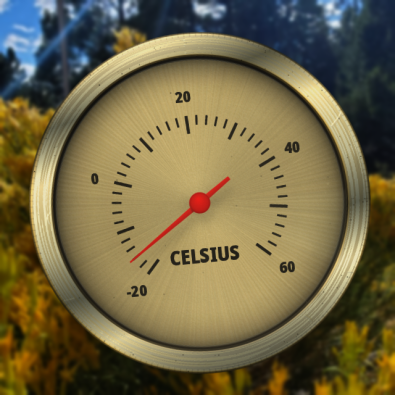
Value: -16 °C
